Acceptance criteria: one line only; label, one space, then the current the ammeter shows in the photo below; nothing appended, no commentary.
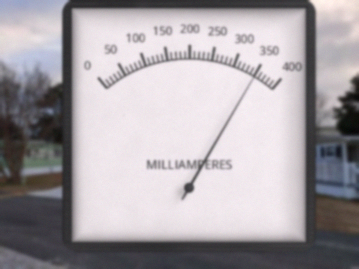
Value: 350 mA
